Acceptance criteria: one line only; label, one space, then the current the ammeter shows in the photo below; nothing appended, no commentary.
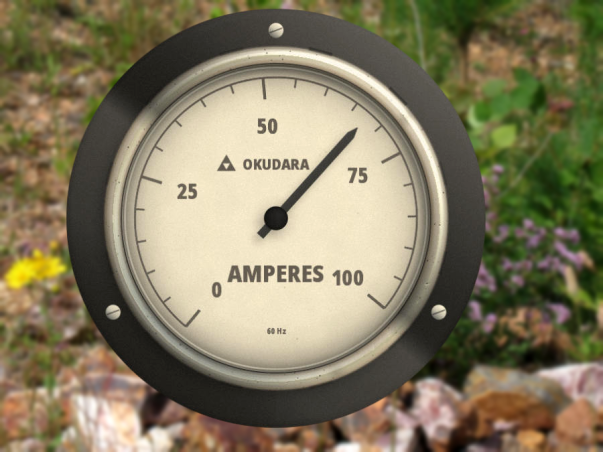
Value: 67.5 A
